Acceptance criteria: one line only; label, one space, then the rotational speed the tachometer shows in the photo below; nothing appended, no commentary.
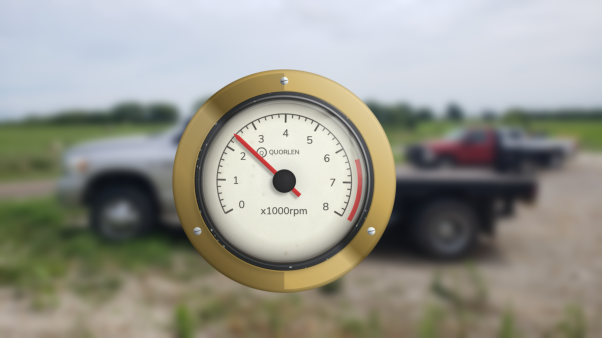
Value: 2400 rpm
